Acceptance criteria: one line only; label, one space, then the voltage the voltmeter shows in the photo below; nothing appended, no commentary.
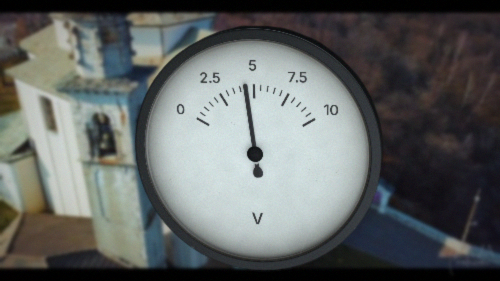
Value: 4.5 V
